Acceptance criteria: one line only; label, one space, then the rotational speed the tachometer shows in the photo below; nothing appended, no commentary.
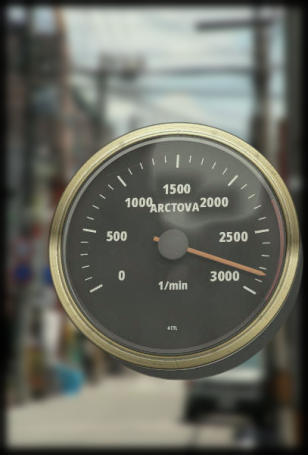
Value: 2850 rpm
